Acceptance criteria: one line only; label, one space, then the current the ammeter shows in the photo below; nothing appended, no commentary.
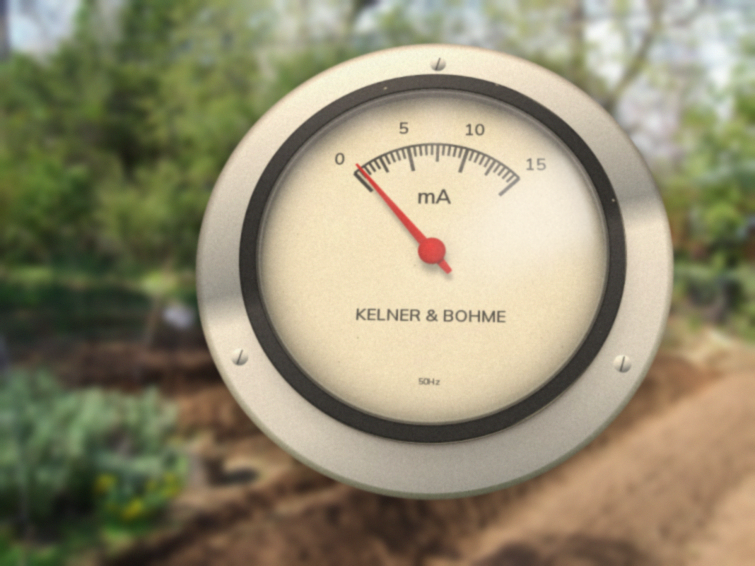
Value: 0.5 mA
